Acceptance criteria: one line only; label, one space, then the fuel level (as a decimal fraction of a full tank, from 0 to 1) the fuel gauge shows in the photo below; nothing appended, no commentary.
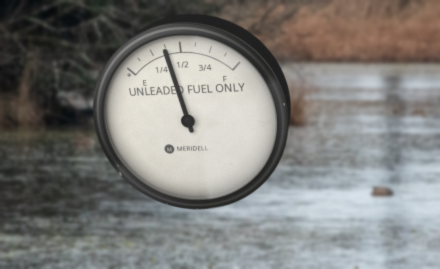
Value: 0.375
